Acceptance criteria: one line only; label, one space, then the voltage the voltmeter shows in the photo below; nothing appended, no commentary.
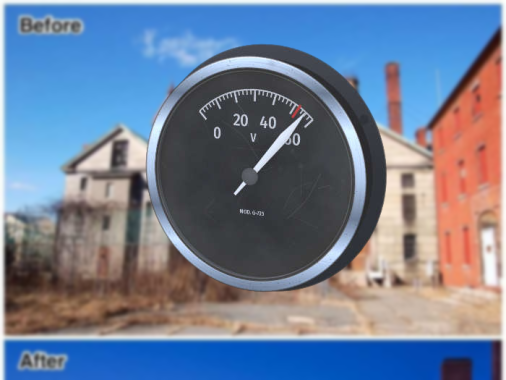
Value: 56 V
